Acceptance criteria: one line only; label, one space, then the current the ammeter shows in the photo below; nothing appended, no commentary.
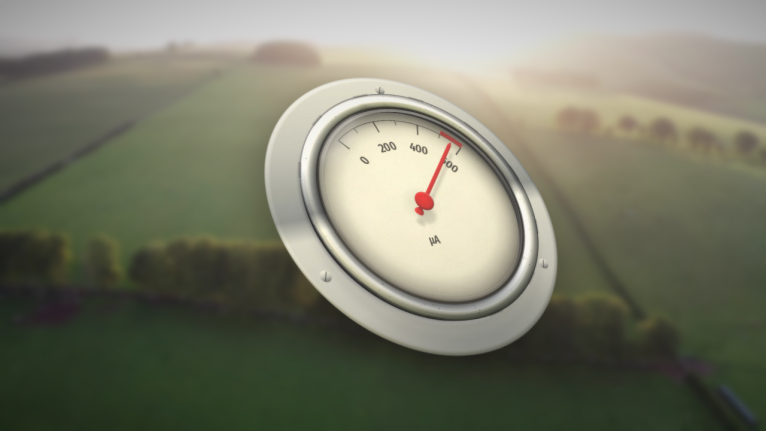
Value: 550 µA
